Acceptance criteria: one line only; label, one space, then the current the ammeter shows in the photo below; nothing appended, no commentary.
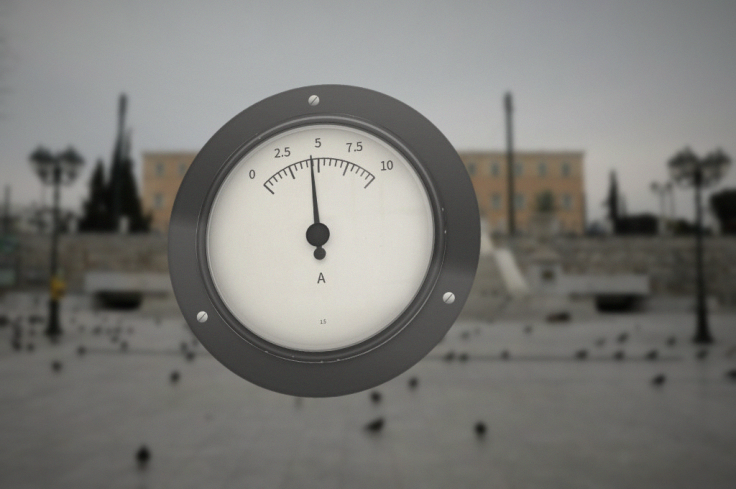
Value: 4.5 A
